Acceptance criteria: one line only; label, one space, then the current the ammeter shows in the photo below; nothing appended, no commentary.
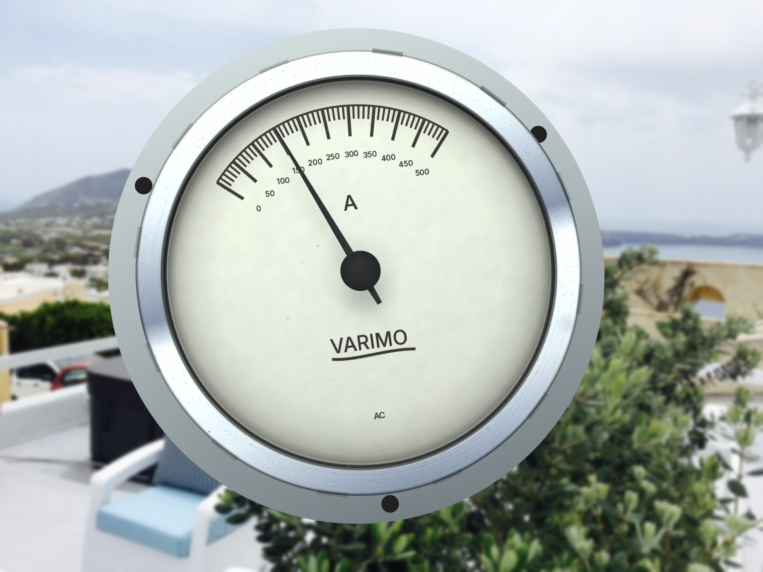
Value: 150 A
